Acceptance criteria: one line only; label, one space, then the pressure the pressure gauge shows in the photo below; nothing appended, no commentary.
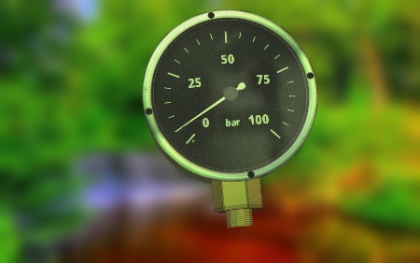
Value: 5 bar
